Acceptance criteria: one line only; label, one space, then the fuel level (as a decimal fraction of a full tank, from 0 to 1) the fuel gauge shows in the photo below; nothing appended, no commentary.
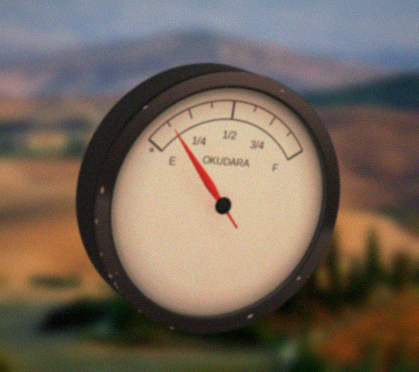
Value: 0.125
